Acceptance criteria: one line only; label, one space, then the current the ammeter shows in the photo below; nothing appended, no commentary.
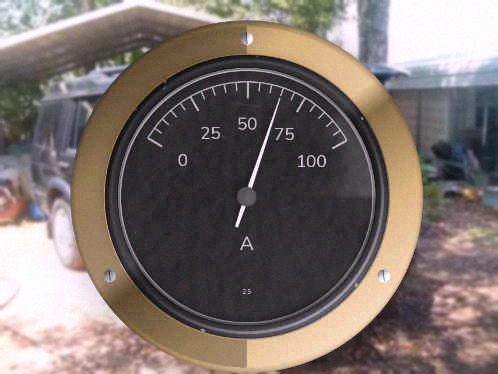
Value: 65 A
